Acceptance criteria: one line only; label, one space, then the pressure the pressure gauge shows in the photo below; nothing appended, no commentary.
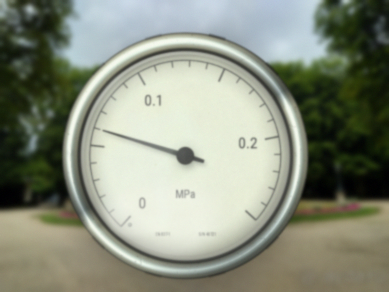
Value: 0.06 MPa
